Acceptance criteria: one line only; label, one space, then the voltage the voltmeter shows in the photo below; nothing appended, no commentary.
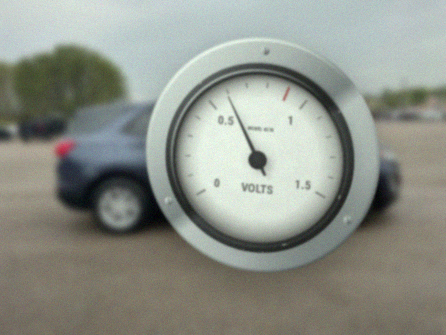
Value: 0.6 V
